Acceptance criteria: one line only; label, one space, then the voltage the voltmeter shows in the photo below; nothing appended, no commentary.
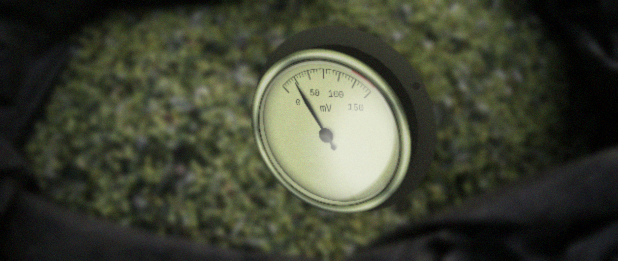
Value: 25 mV
